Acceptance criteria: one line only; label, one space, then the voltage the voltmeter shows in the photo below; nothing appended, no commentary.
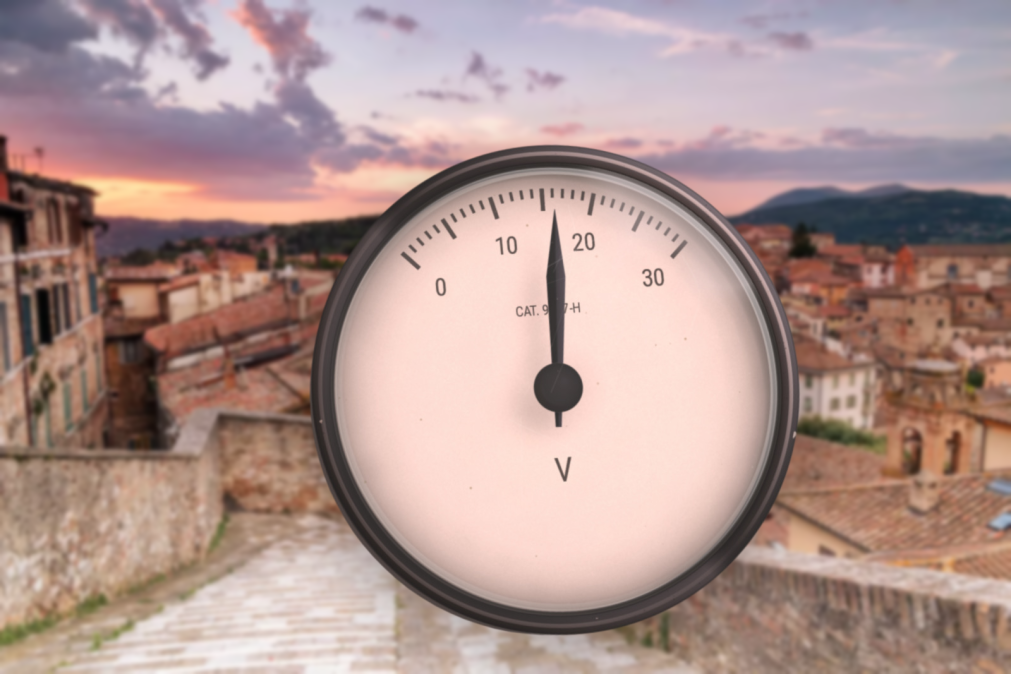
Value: 16 V
